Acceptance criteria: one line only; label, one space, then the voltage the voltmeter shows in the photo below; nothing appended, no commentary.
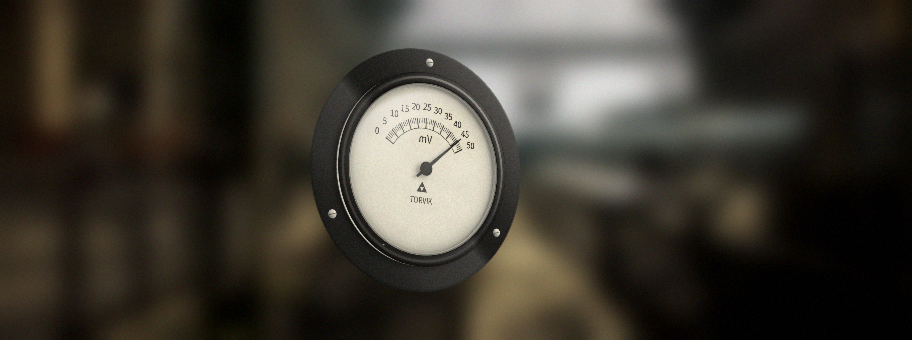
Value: 45 mV
